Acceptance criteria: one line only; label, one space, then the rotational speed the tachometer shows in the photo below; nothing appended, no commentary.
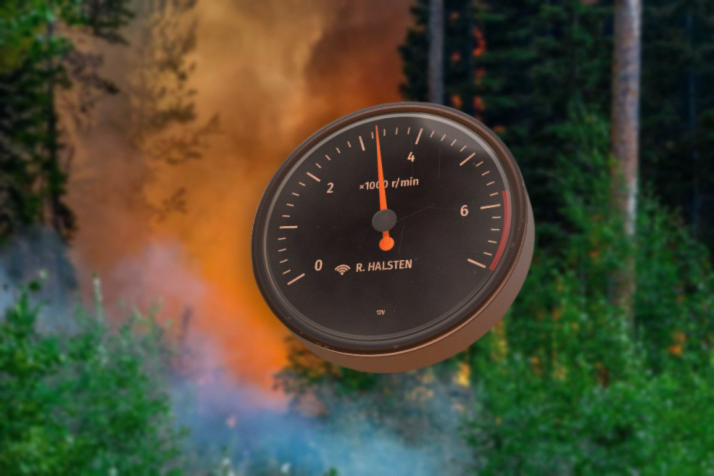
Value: 3300 rpm
